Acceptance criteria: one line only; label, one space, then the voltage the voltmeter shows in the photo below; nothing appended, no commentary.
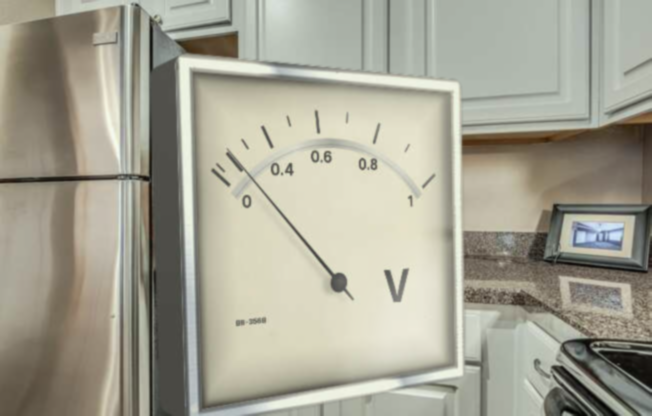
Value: 0.2 V
